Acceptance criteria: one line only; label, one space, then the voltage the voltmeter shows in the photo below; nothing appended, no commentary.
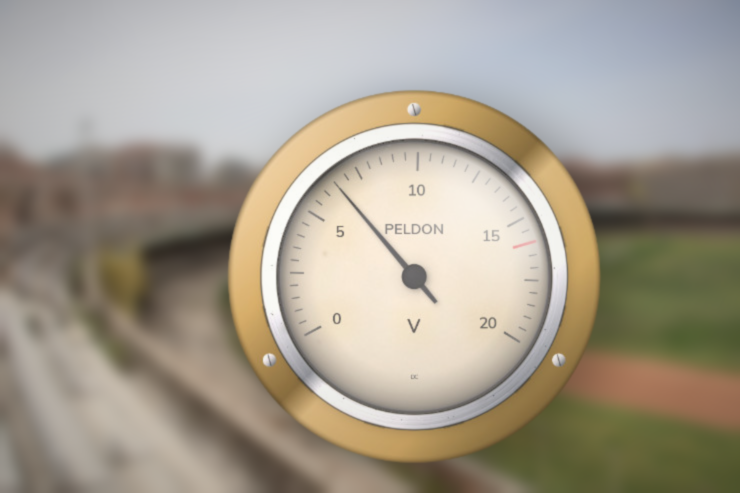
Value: 6.5 V
